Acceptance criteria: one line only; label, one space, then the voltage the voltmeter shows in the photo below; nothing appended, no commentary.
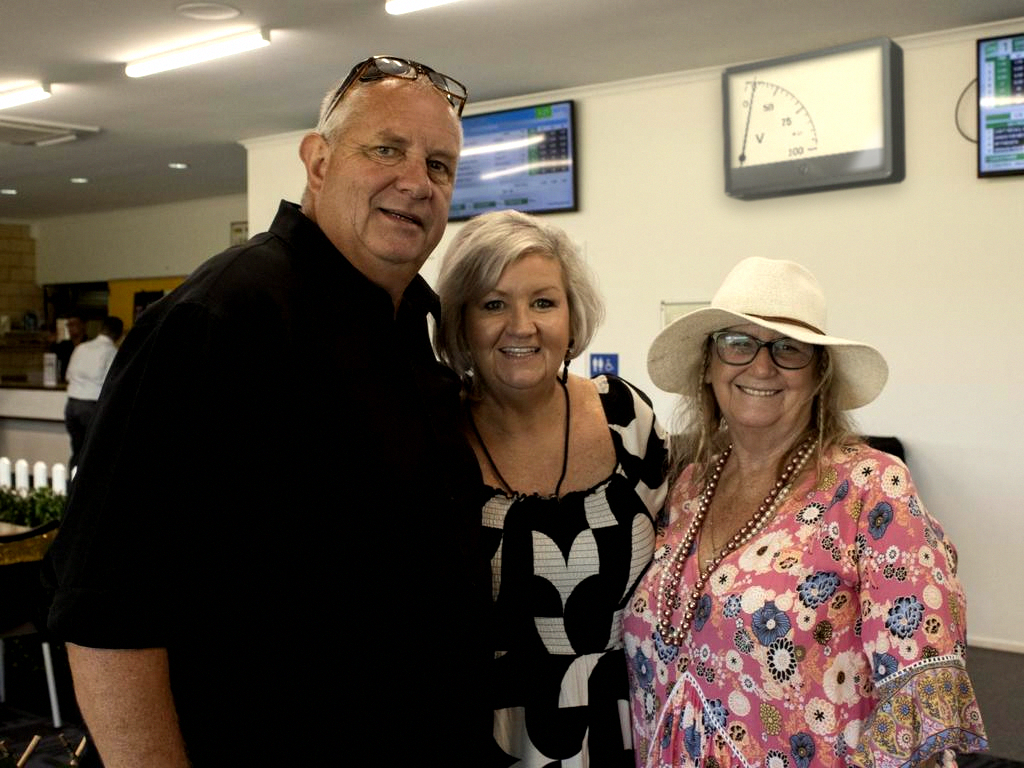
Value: 25 V
